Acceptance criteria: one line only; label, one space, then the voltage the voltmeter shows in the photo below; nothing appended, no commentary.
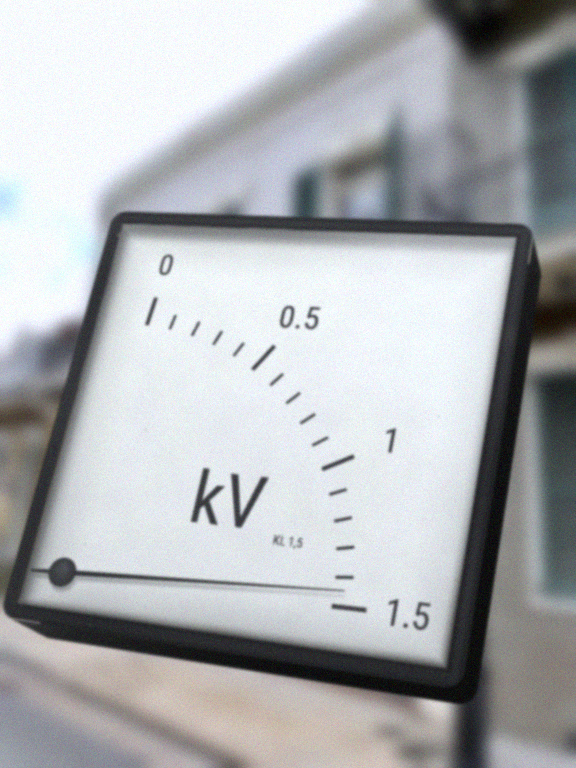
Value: 1.45 kV
